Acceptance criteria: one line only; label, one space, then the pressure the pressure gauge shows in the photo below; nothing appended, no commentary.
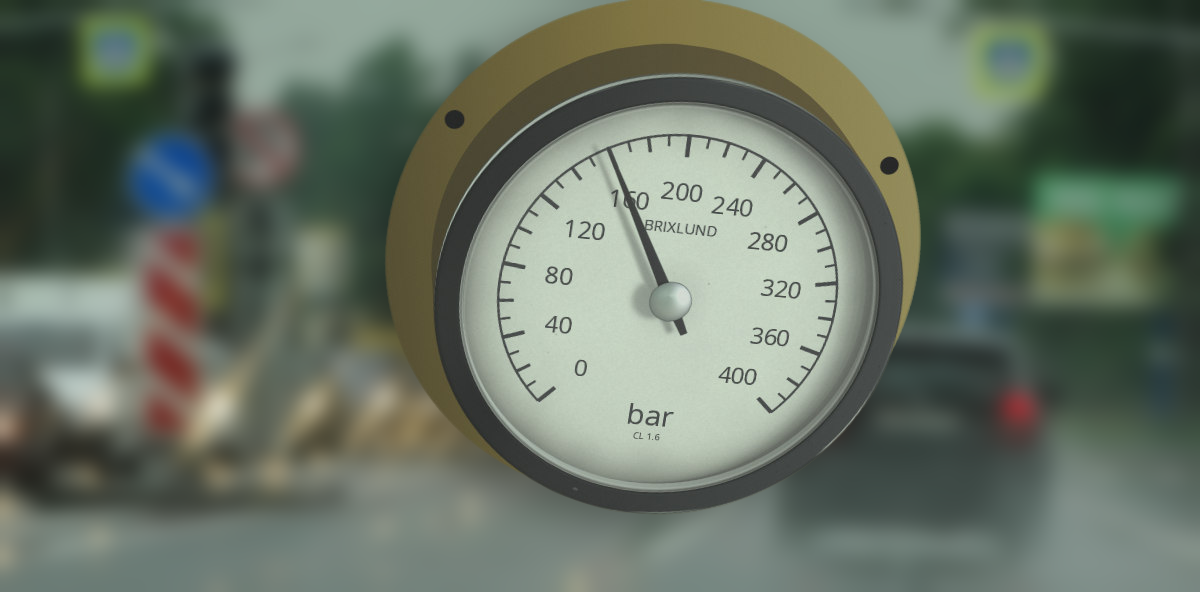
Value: 160 bar
